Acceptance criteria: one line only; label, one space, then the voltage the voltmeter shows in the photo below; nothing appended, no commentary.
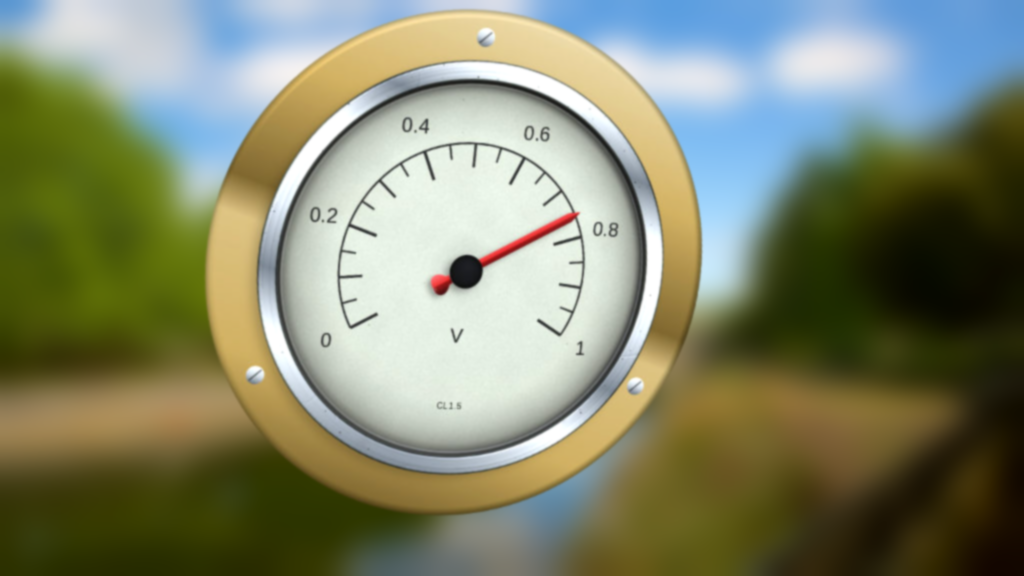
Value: 0.75 V
